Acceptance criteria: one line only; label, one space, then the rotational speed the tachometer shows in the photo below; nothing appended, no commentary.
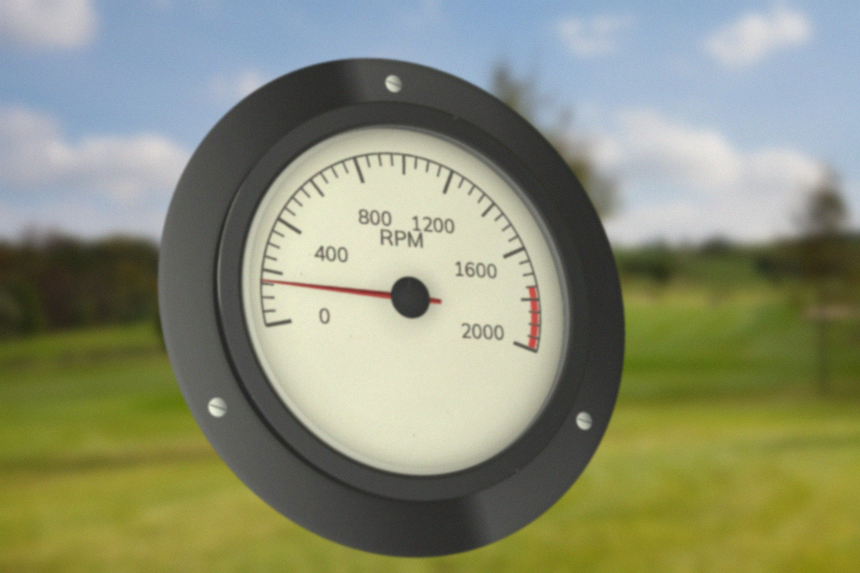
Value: 150 rpm
